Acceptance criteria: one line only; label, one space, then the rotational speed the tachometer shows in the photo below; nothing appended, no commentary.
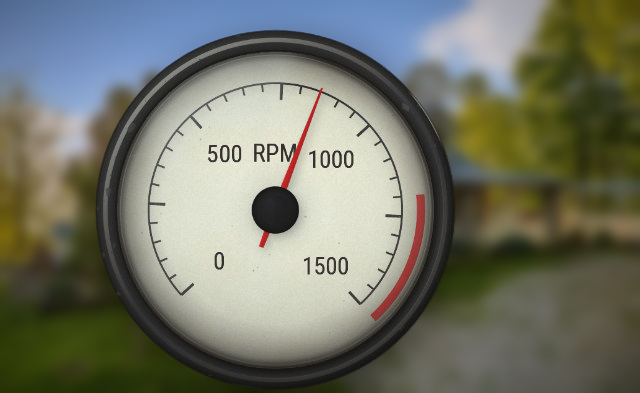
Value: 850 rpm
